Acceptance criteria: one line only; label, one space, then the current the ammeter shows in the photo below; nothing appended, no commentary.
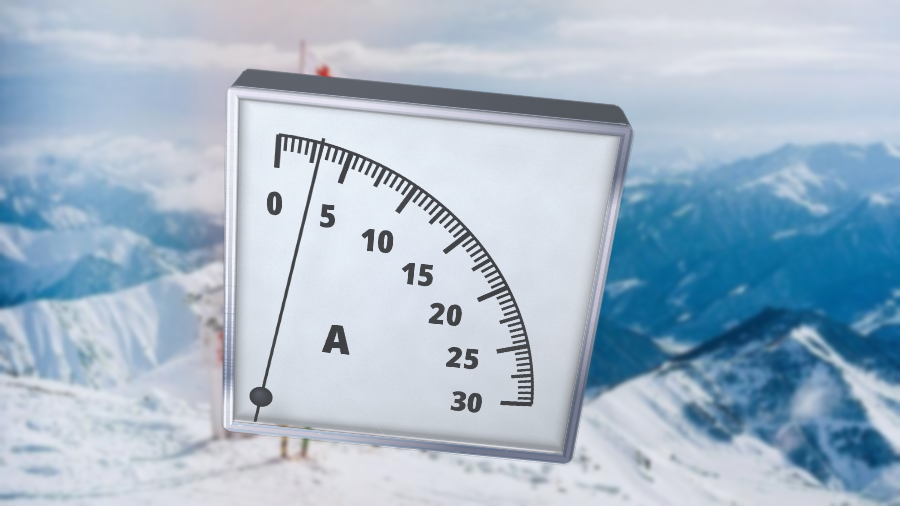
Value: 3 A
